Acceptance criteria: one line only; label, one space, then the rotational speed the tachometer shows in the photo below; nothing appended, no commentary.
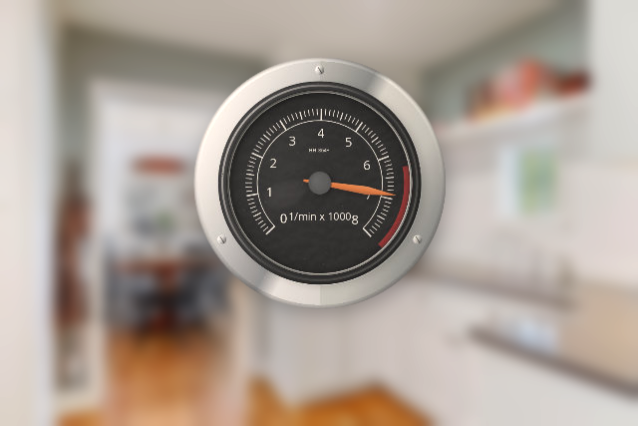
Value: 6900 rpm
